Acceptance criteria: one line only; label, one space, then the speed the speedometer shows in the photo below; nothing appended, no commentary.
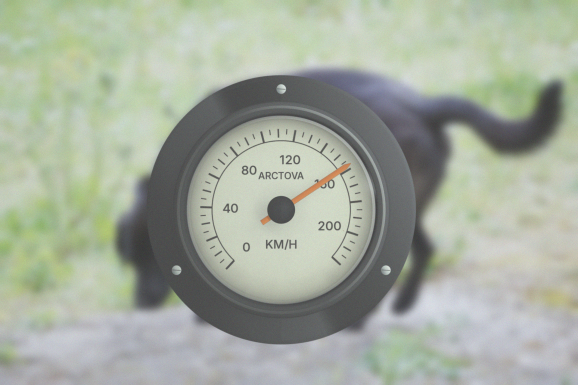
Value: 157.5 km/h
